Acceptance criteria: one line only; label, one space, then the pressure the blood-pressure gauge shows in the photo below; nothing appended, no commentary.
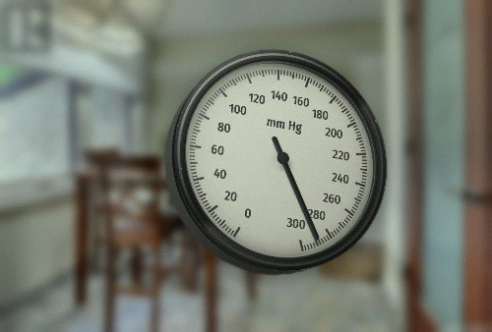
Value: 290 mmHg
